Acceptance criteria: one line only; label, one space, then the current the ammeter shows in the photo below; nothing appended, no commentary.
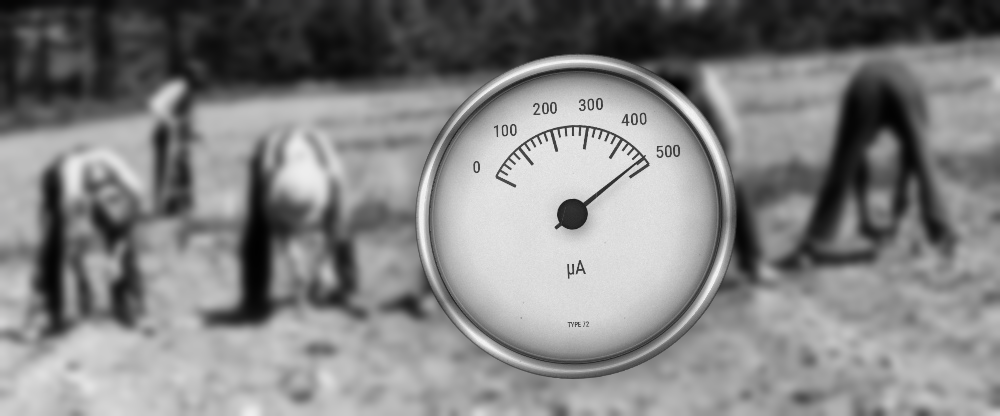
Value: 480 µA
